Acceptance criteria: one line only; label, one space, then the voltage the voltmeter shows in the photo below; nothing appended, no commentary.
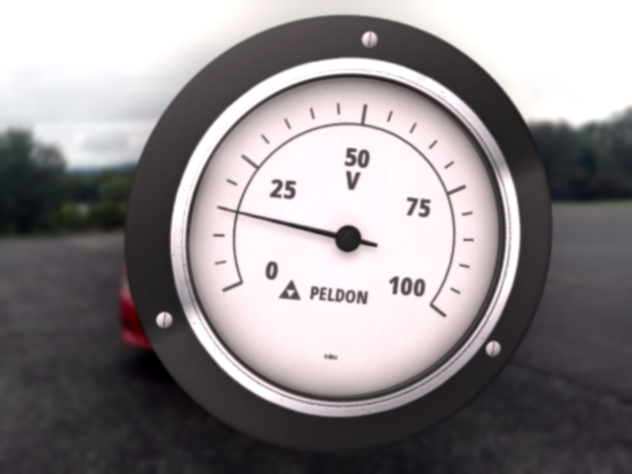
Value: 15 V
